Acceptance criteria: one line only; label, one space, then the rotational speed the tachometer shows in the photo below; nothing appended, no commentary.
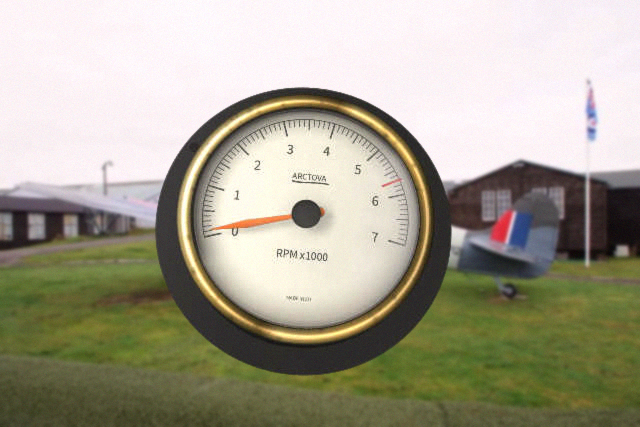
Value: 100 rpm
